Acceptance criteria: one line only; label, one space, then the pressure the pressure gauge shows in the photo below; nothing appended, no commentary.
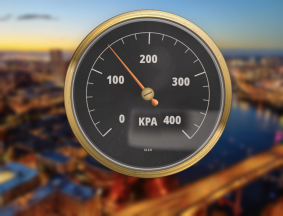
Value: 140 kPa
